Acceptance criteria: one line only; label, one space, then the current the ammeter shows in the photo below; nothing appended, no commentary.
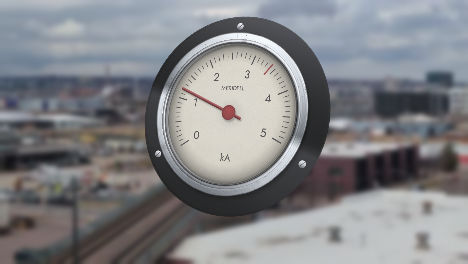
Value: 1.2 kA
